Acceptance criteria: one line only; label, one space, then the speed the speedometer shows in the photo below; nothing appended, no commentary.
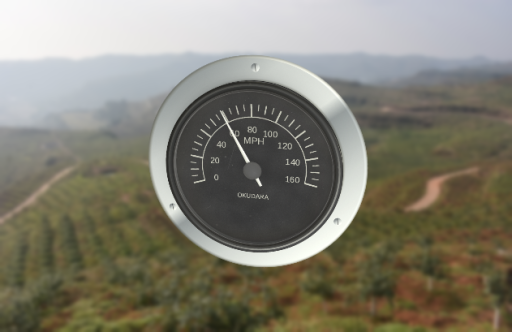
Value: 60 mph
